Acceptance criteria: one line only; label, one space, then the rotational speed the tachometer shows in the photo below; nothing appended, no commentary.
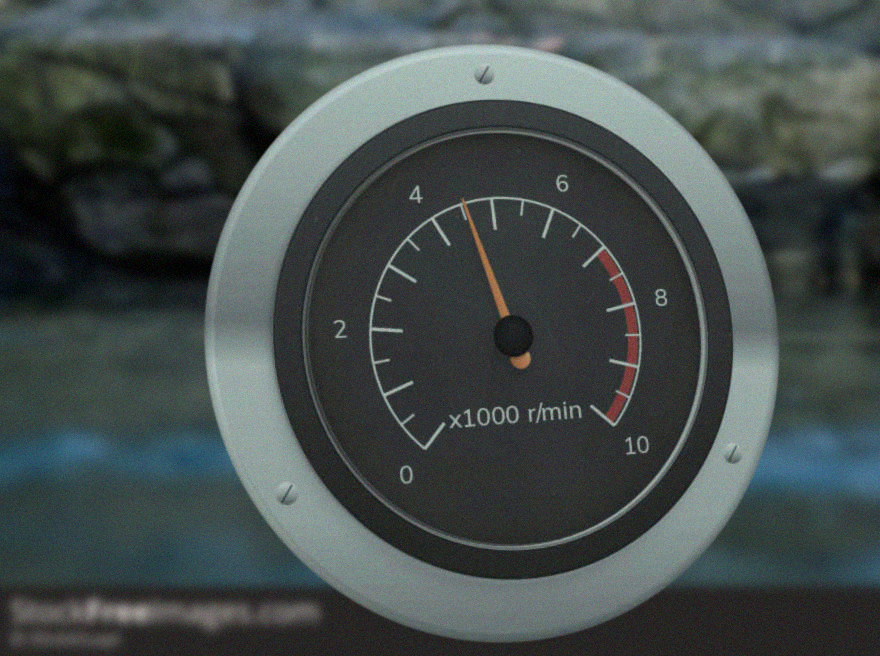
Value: 4500 rpm
